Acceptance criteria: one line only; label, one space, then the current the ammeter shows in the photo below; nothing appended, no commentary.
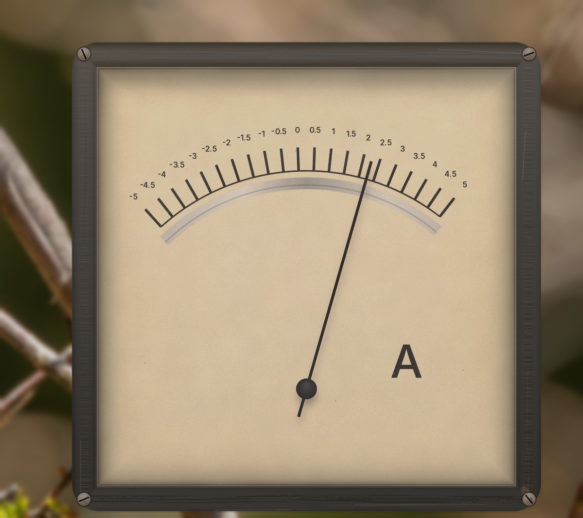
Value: 2.25 A
